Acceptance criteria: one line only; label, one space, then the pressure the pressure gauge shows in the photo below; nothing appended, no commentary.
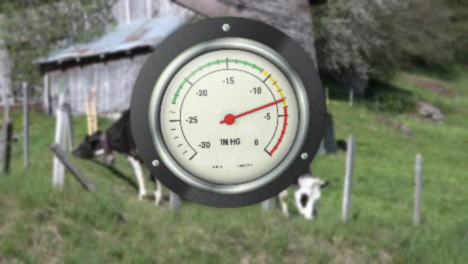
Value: -7 inHg
